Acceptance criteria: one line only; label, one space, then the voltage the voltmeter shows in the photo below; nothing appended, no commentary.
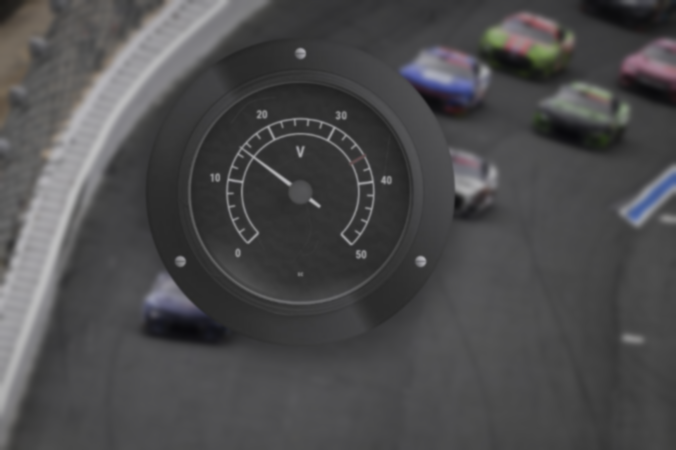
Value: 15 V
